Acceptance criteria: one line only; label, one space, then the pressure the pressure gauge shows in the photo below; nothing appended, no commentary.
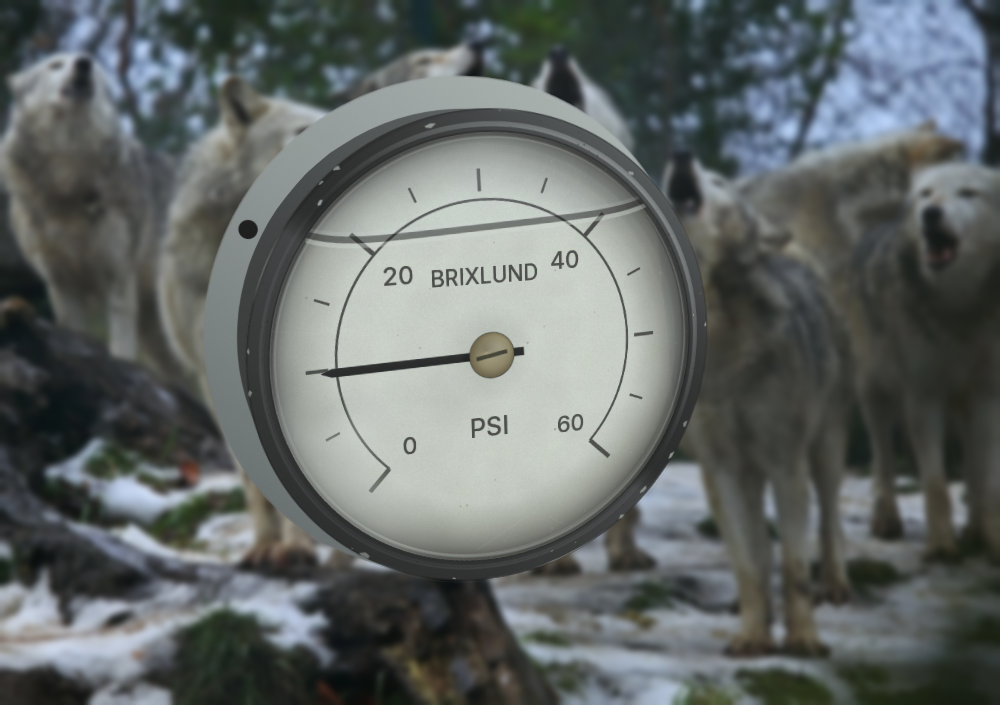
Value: 10 psi
